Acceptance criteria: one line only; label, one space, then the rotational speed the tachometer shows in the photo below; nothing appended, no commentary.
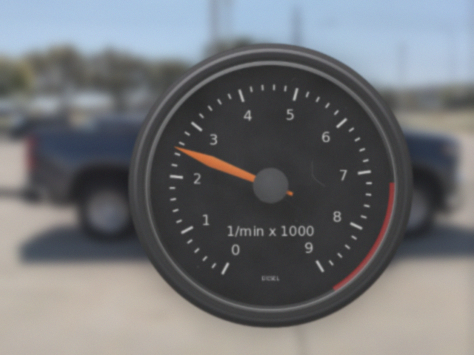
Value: 2500 rpm
